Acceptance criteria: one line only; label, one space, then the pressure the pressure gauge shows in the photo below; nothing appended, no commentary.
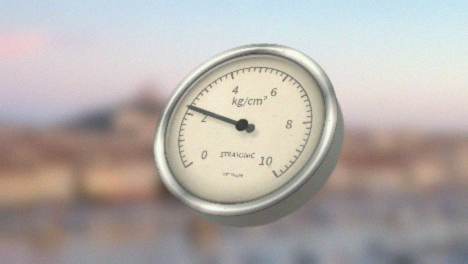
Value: 2.2 kg/cm²
